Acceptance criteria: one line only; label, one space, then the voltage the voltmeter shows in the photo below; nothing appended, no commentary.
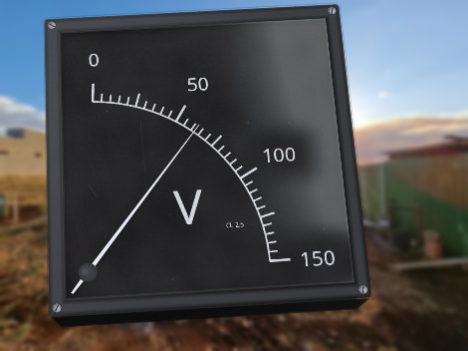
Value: 62.5 V
